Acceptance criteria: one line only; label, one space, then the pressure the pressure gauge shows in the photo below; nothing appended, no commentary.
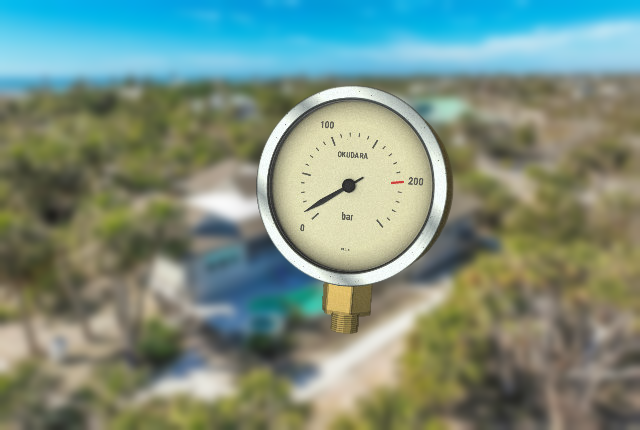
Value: 10 bar
